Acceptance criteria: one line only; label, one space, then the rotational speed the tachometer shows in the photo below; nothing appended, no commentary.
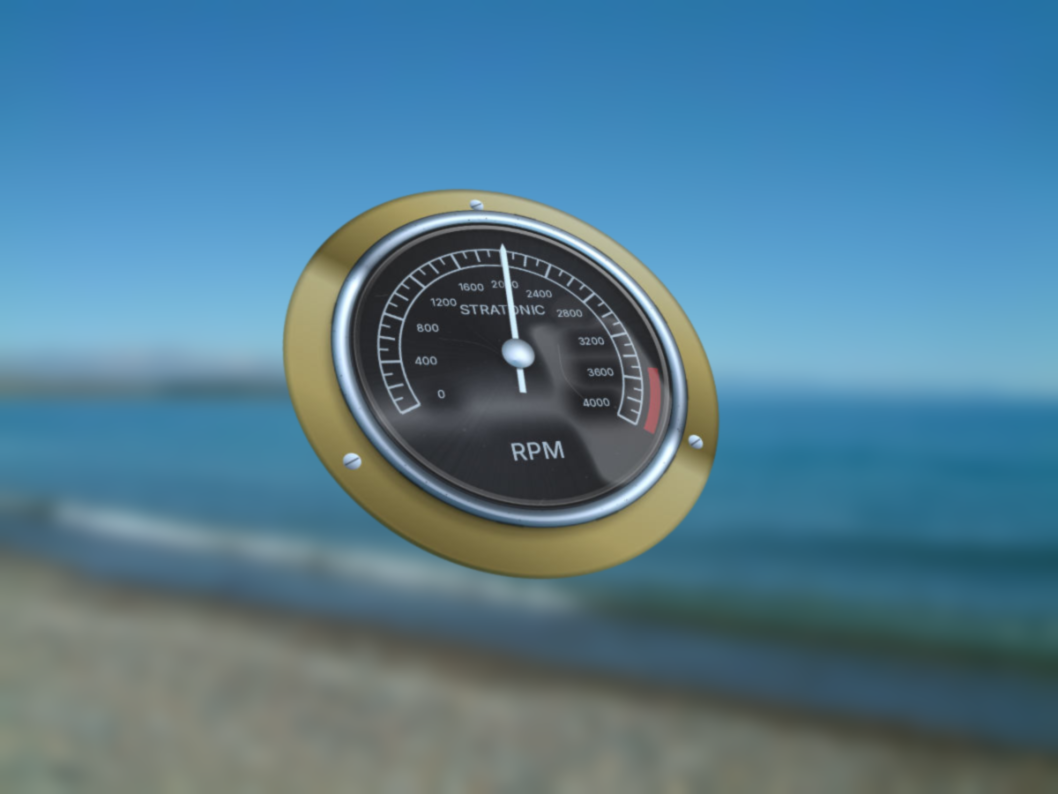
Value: 2000 rpm
